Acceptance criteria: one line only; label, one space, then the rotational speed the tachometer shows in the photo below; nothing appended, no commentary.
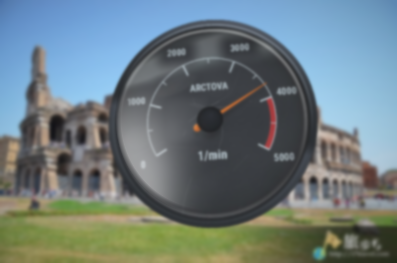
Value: 3750 rpm
